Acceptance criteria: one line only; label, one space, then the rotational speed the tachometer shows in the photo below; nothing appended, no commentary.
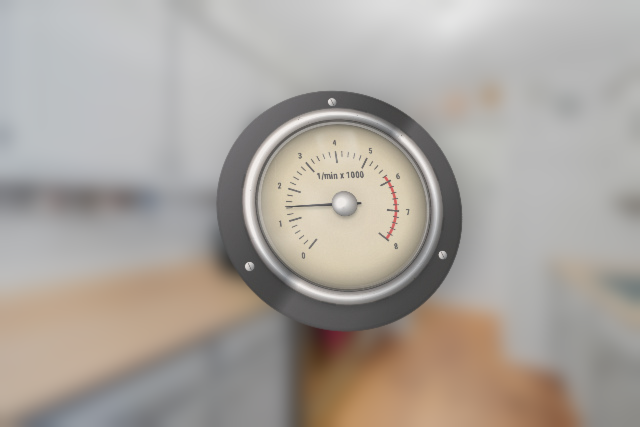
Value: 1400 rpm
